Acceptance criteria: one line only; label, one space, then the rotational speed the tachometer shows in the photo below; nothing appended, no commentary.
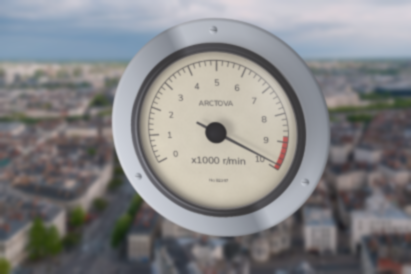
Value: 9800 rpm
